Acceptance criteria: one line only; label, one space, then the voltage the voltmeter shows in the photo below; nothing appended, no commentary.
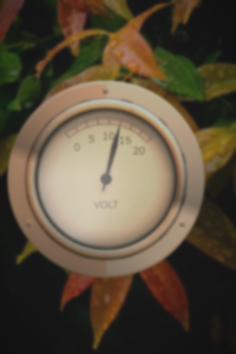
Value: 12.5 V
